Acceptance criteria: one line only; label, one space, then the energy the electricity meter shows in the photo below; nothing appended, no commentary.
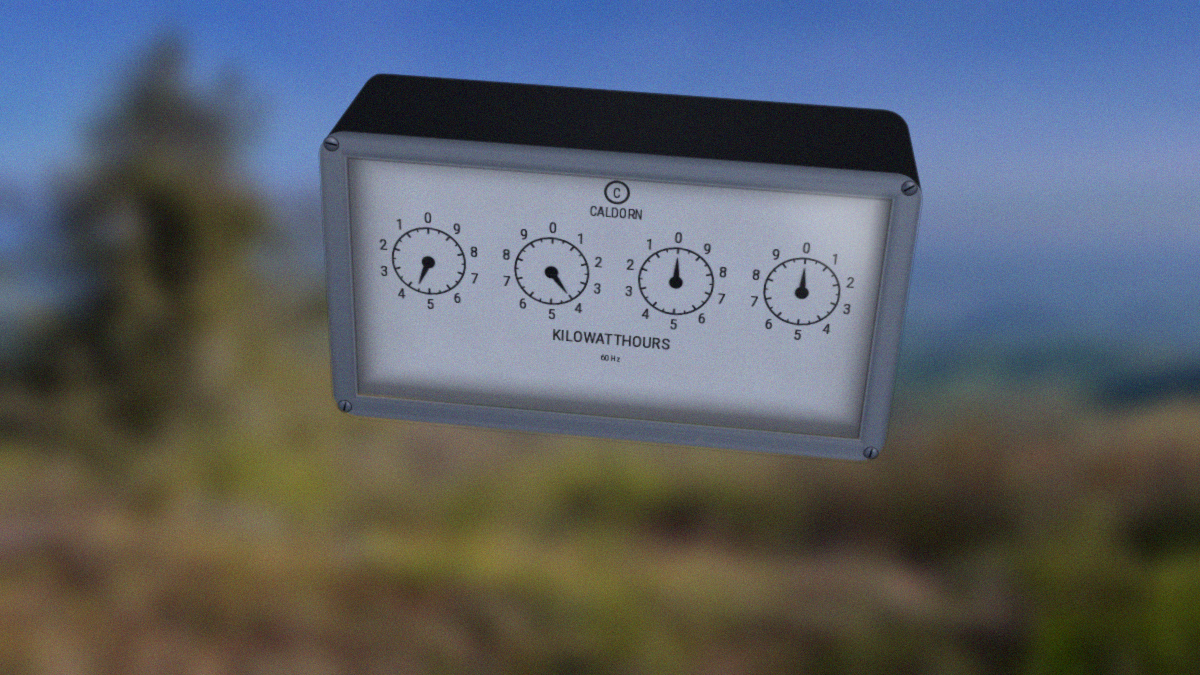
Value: 4400 kWh
